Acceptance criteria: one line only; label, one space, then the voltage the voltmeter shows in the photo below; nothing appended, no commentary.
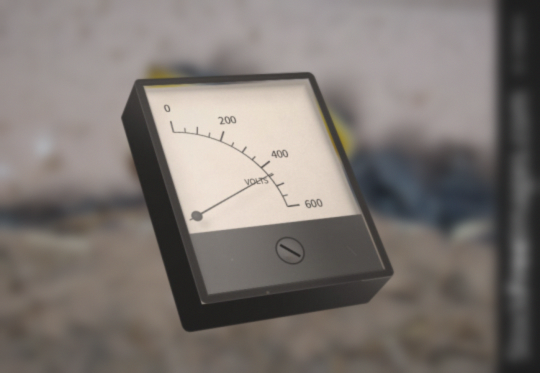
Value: 450 V
